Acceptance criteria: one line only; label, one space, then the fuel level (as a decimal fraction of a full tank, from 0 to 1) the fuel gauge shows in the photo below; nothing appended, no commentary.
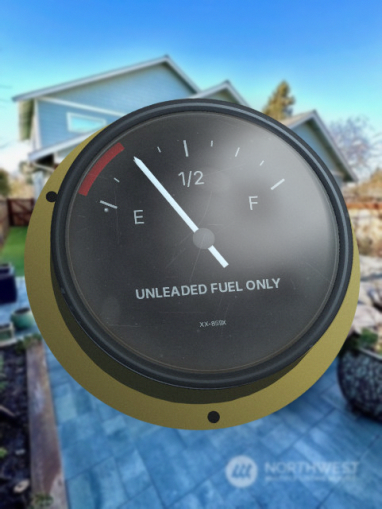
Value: 0.25
